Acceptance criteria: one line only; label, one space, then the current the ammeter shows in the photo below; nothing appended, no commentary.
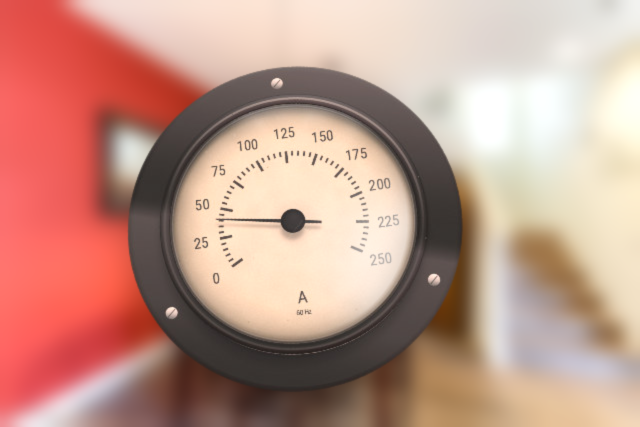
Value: 40 A
